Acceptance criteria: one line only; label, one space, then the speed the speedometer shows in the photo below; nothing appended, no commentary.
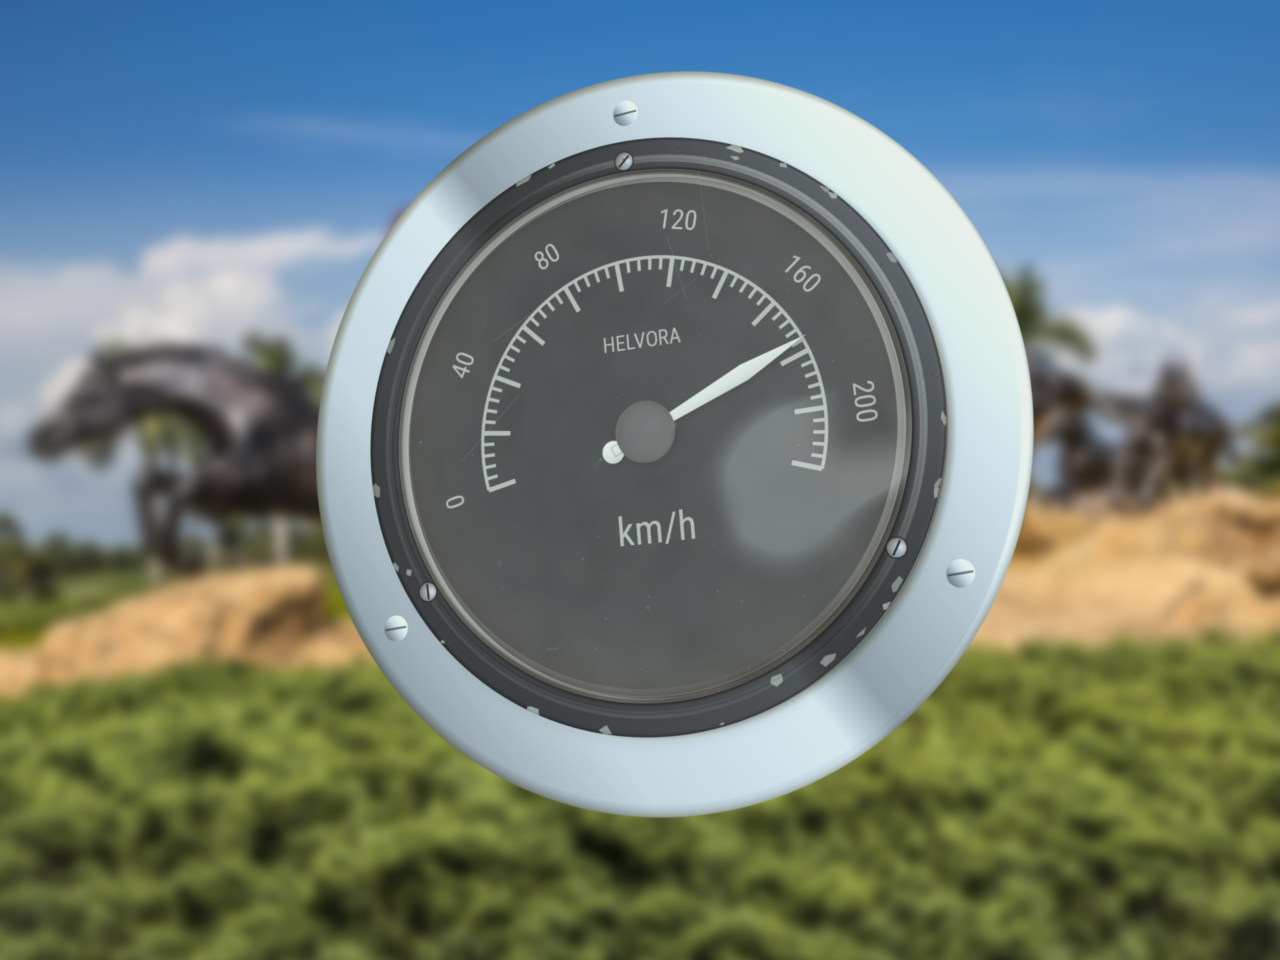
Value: 176 km/h
